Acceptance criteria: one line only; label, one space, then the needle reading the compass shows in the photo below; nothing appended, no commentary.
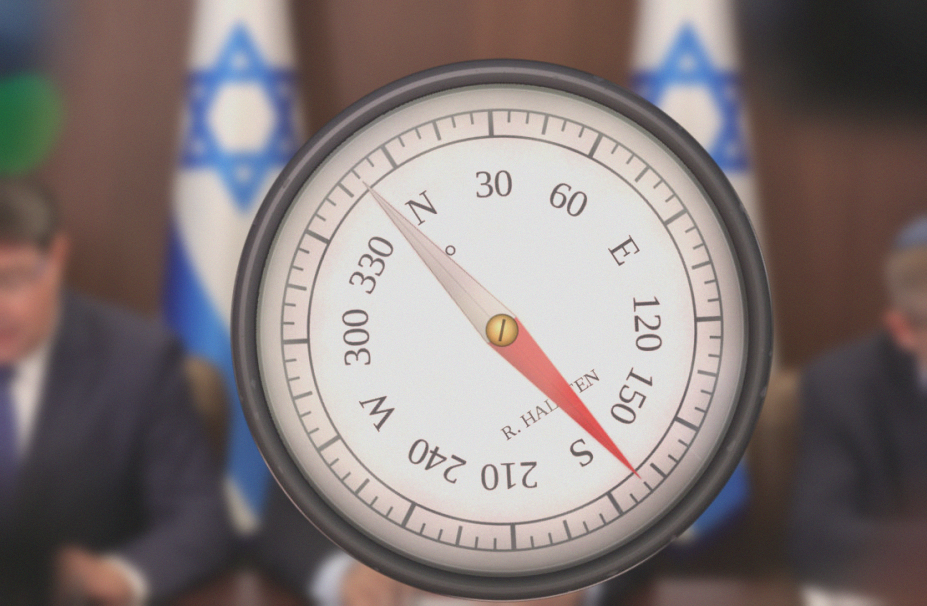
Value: 170 °
